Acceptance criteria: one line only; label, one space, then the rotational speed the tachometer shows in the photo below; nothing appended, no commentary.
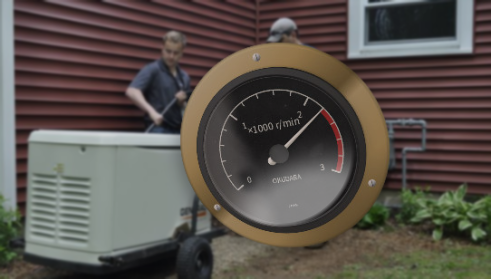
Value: 2200 rpm
